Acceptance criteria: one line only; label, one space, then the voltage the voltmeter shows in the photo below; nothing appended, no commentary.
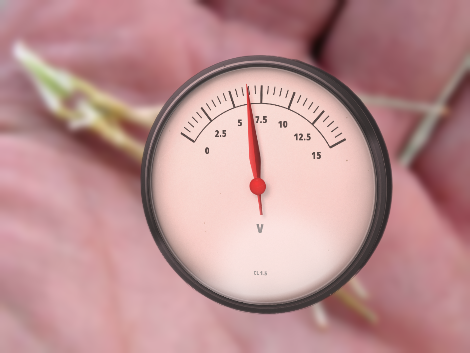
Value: 6.5 V
